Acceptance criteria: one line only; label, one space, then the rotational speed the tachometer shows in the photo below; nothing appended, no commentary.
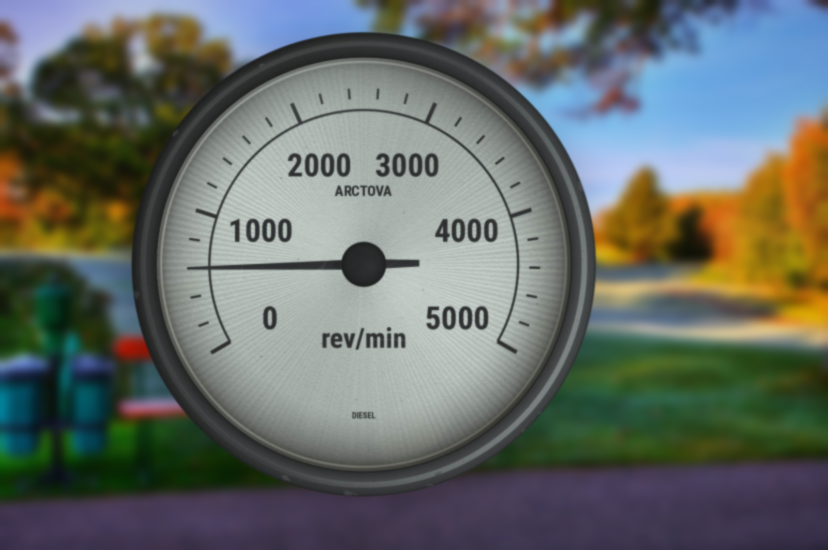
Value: 600 rpm
